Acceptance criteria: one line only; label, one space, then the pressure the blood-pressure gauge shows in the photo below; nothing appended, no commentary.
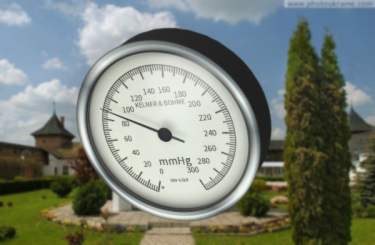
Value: 90 mmHg
